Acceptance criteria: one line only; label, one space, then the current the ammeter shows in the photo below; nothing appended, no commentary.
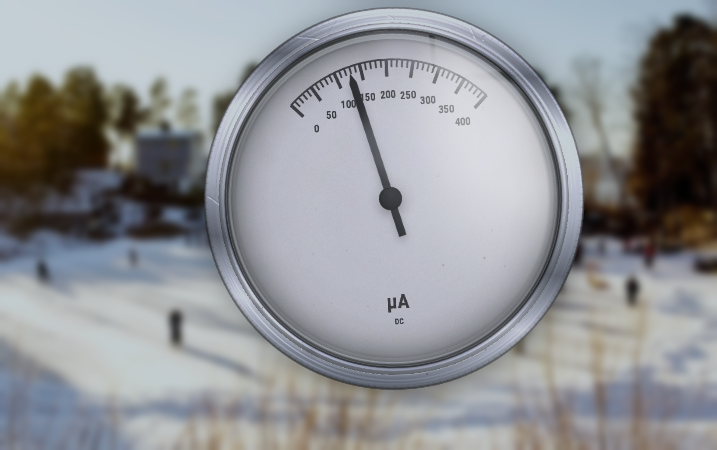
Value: 130 µA
